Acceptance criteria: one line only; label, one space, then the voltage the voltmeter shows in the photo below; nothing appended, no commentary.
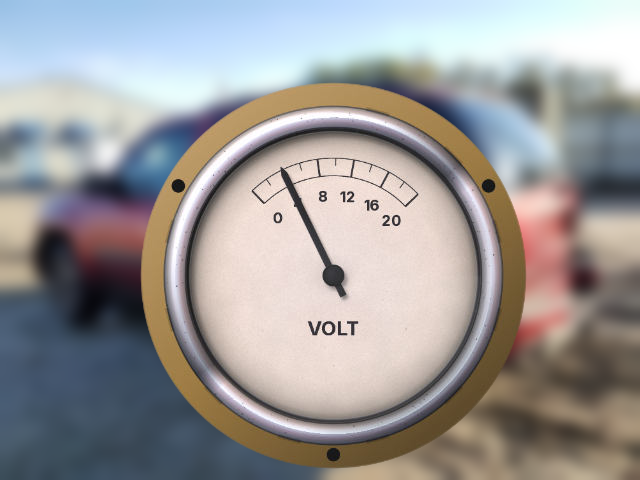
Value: 4 V
